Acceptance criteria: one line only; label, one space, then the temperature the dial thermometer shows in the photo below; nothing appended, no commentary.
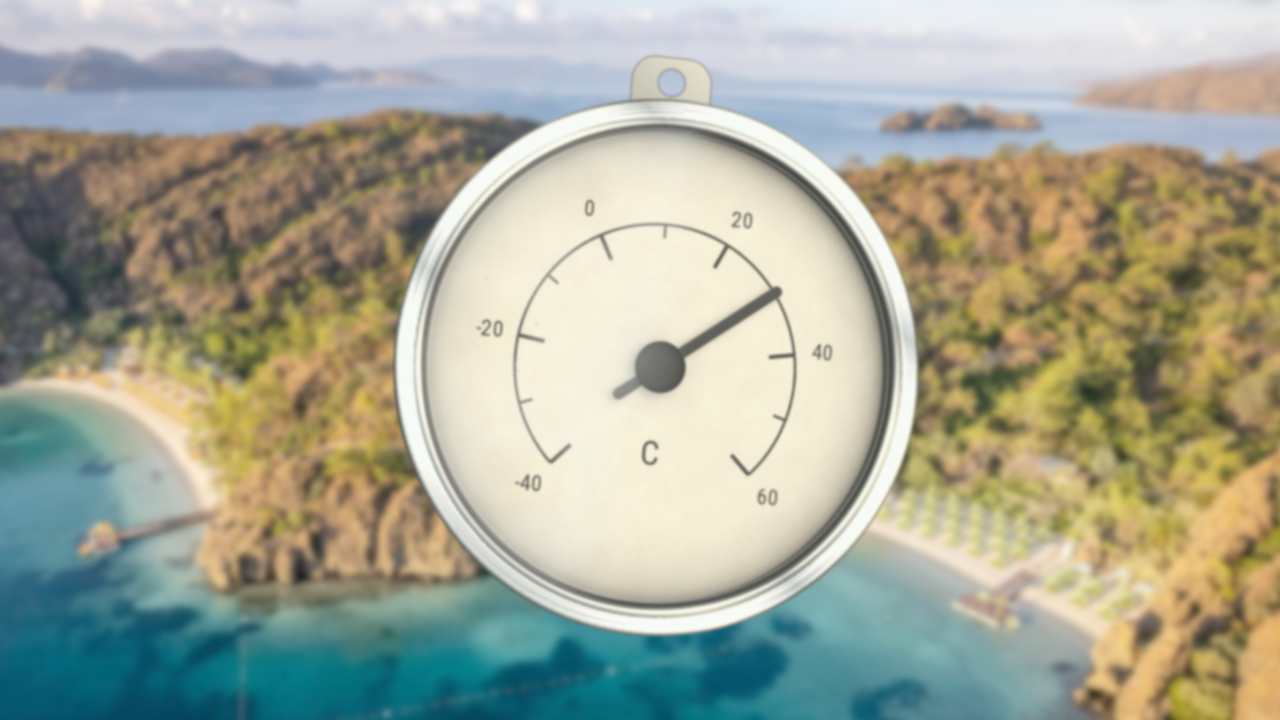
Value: 30 °C
